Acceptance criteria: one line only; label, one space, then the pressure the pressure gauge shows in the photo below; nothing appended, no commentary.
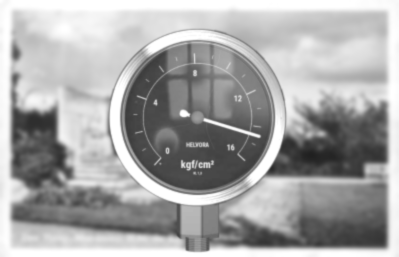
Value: 14.5 kg/cm²
